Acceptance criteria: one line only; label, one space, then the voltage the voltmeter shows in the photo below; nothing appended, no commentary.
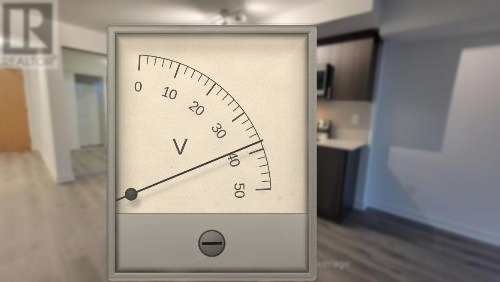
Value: 38 V
